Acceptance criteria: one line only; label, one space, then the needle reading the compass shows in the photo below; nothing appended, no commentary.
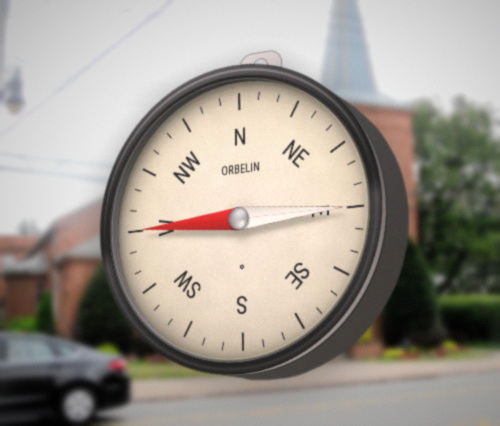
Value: 270 °
